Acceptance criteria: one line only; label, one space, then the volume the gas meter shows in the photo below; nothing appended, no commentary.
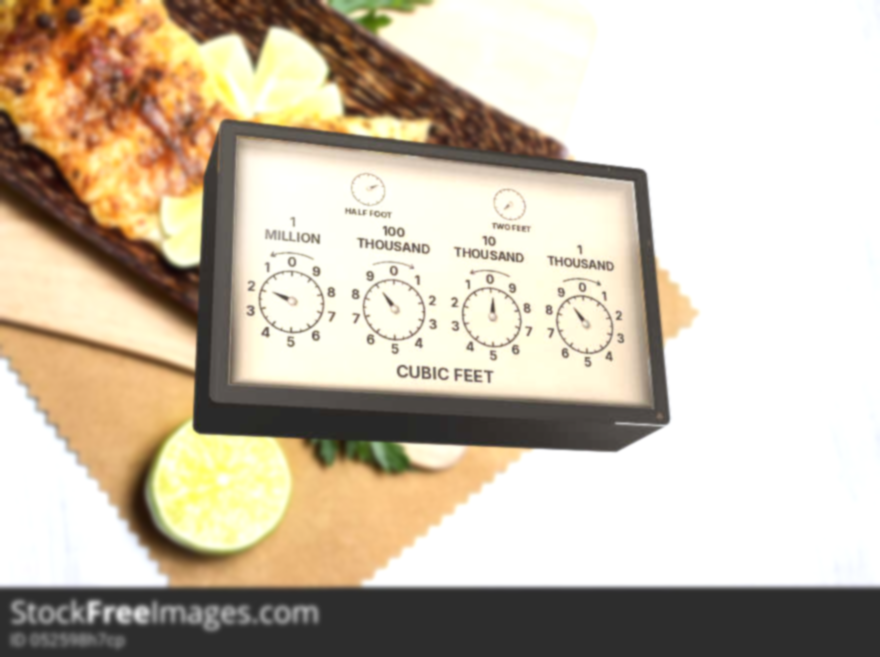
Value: 189900 ft³
